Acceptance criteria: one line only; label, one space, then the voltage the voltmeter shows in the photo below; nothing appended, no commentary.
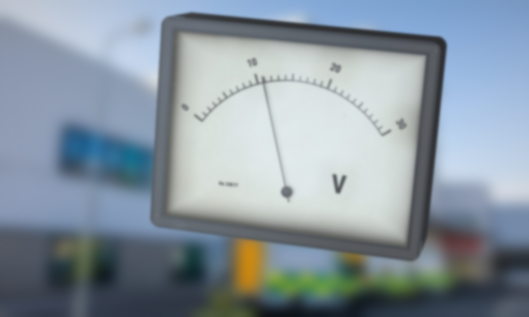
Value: 11 V
